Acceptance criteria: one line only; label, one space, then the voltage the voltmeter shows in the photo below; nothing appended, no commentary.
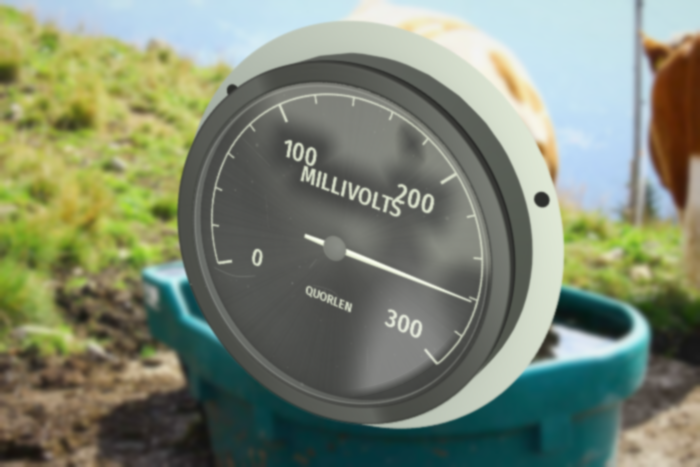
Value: 260 mV
